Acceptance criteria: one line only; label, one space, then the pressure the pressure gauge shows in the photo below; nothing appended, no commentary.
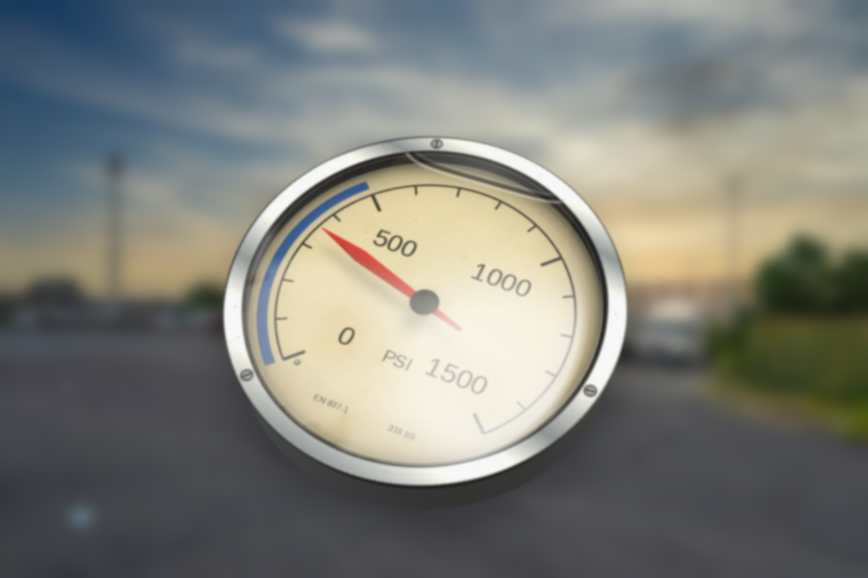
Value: 350 psi
